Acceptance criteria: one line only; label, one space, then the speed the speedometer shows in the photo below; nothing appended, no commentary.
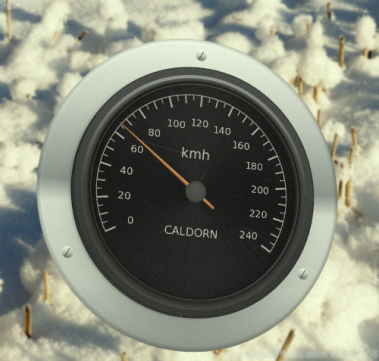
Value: 65 km/h
